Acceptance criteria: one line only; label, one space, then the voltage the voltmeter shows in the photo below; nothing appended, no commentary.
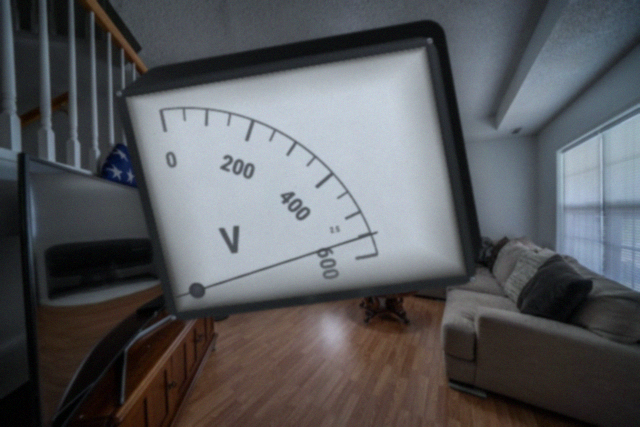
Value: 550 V
